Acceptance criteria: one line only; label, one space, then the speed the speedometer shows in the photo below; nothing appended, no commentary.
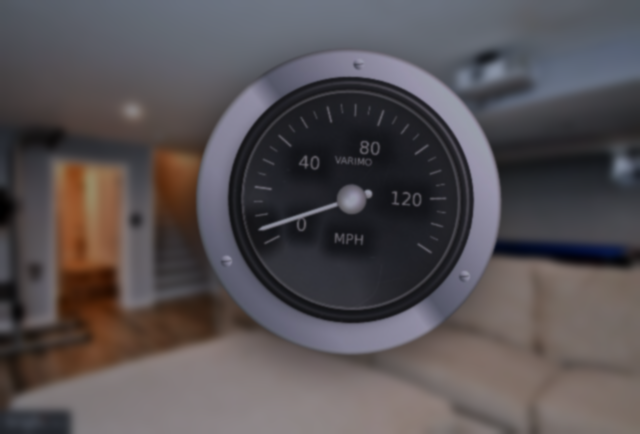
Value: 5 mph
